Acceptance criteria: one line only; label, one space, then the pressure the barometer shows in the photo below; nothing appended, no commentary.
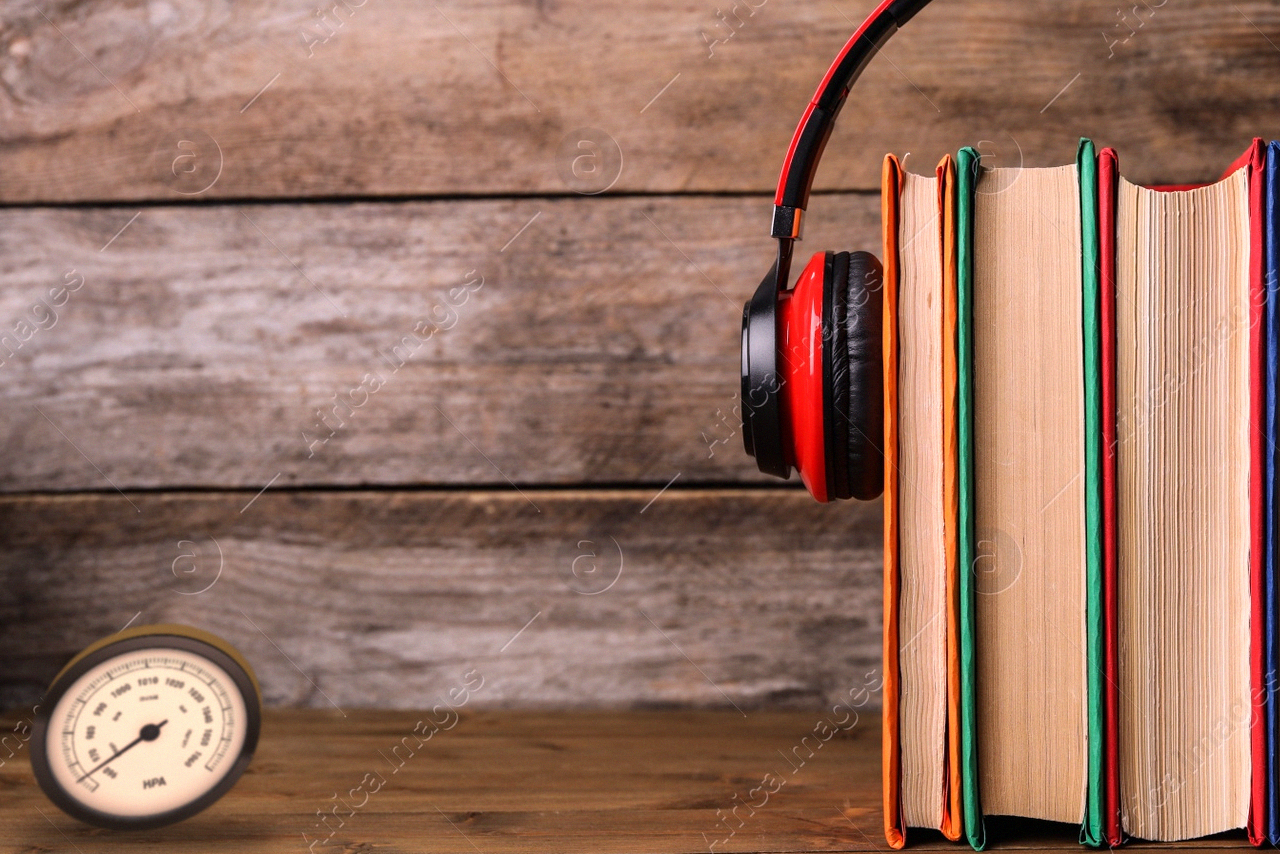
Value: 965 hPa
